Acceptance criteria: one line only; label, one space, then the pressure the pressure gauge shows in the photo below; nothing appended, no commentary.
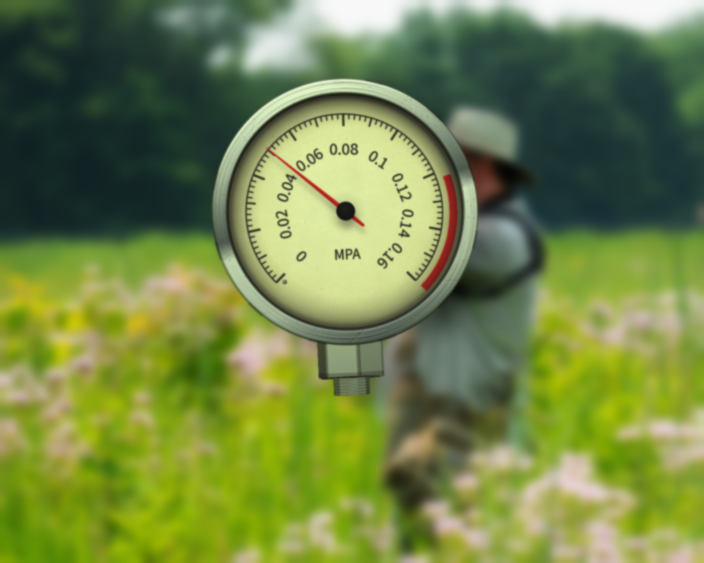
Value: 0.05 MPa
